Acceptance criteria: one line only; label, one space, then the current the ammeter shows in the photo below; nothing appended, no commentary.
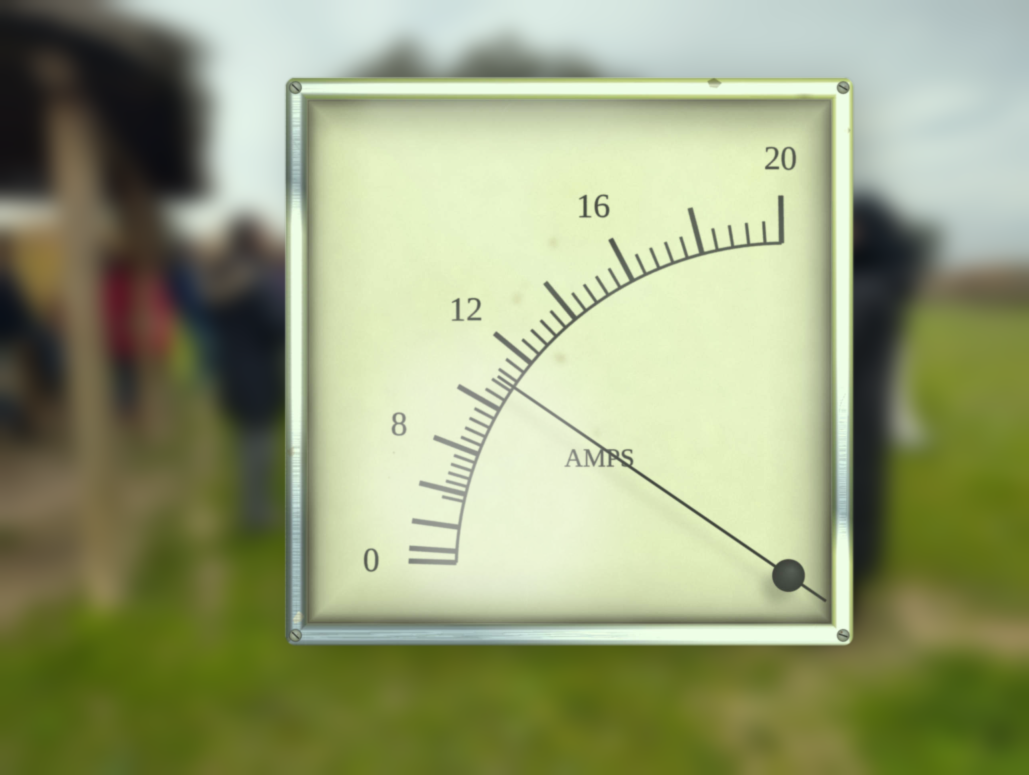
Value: 11 A
